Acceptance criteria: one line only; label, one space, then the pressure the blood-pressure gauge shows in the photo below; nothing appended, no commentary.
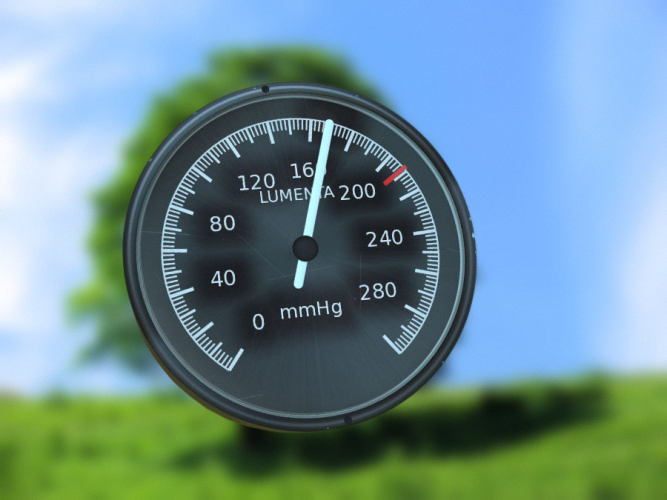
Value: 168 mmHg
